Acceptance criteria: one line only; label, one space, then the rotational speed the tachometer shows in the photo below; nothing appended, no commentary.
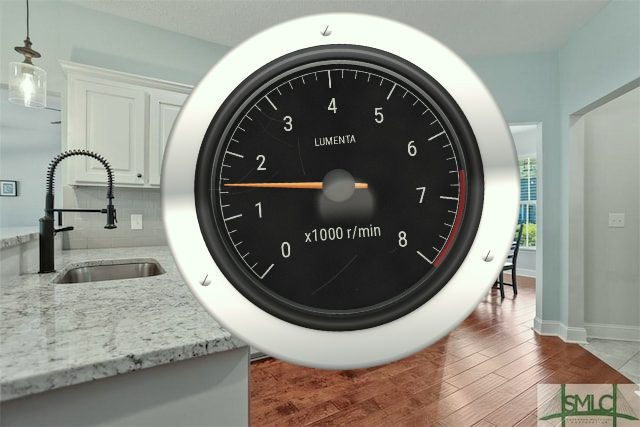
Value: 1500 rpm
